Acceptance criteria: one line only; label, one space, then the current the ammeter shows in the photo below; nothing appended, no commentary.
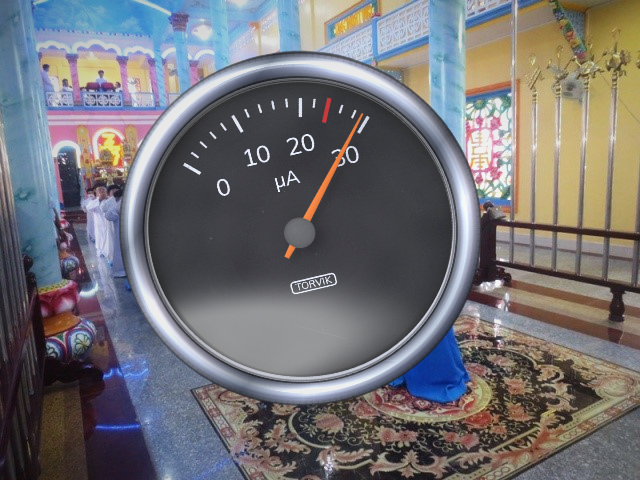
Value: 29 µA
